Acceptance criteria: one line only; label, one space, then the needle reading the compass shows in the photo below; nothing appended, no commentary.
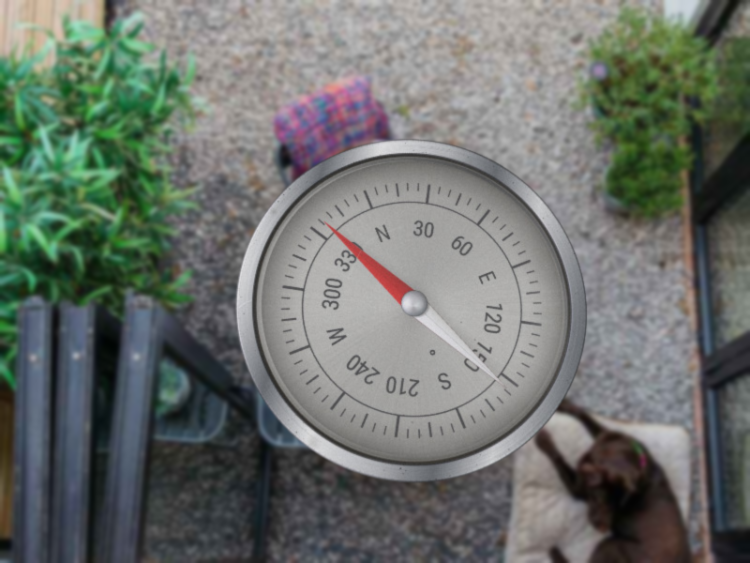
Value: 335 °
